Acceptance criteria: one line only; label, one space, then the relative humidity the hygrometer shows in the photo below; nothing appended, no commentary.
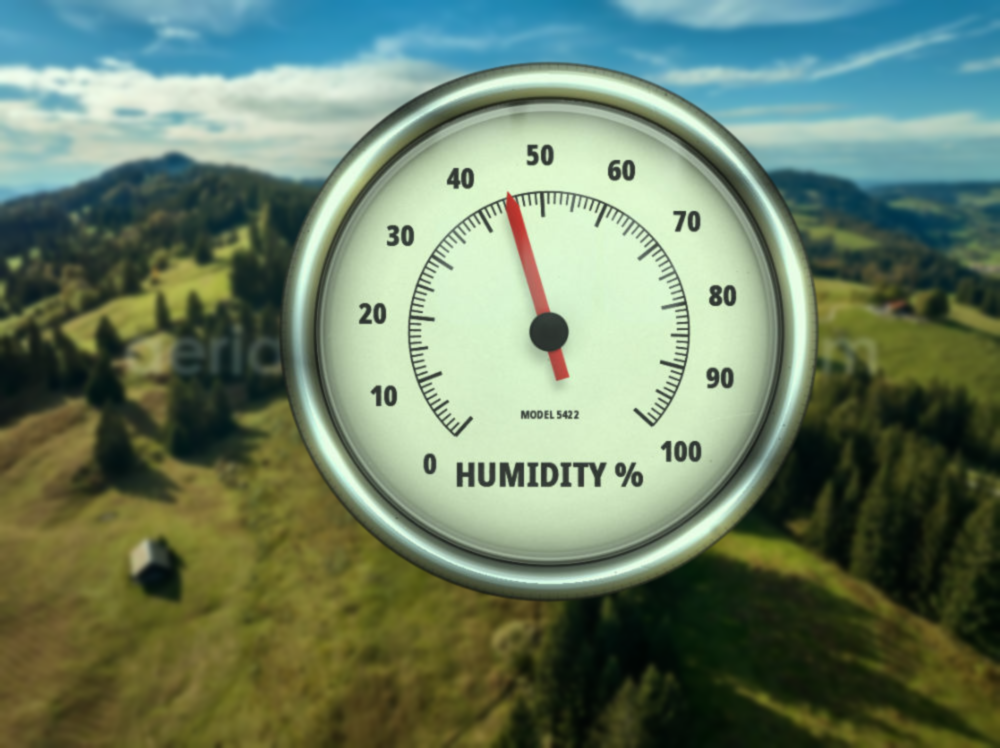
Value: 45 %
